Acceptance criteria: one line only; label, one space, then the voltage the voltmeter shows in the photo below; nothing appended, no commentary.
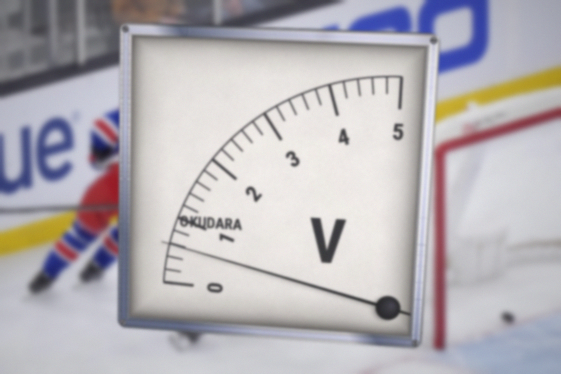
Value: 0.6 V
